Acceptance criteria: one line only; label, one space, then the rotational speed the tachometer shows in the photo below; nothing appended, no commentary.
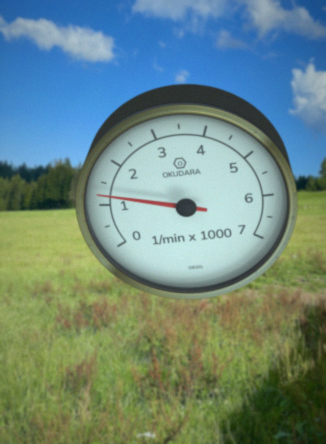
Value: 1250 rpm
